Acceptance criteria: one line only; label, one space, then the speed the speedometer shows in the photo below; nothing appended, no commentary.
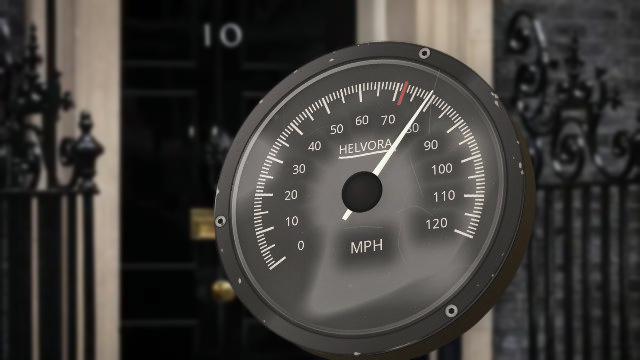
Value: 80 mph
